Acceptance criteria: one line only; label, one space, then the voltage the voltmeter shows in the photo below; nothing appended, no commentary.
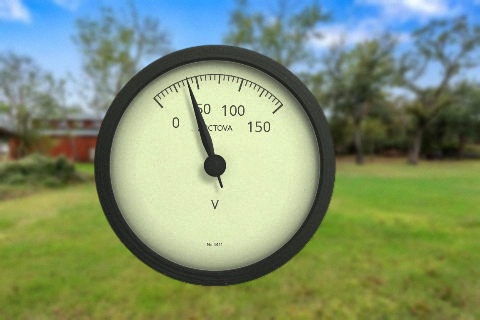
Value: 40 V
